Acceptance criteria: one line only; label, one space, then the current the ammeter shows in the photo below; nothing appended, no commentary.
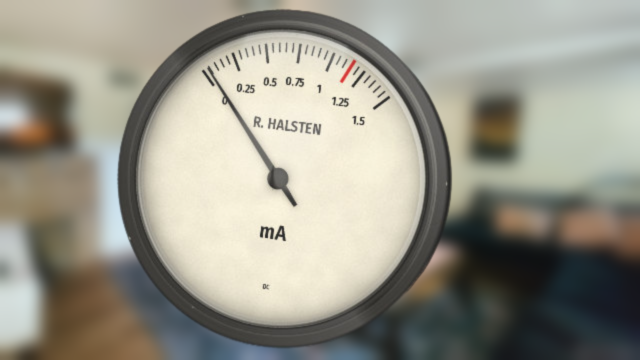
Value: 0.05 mA
